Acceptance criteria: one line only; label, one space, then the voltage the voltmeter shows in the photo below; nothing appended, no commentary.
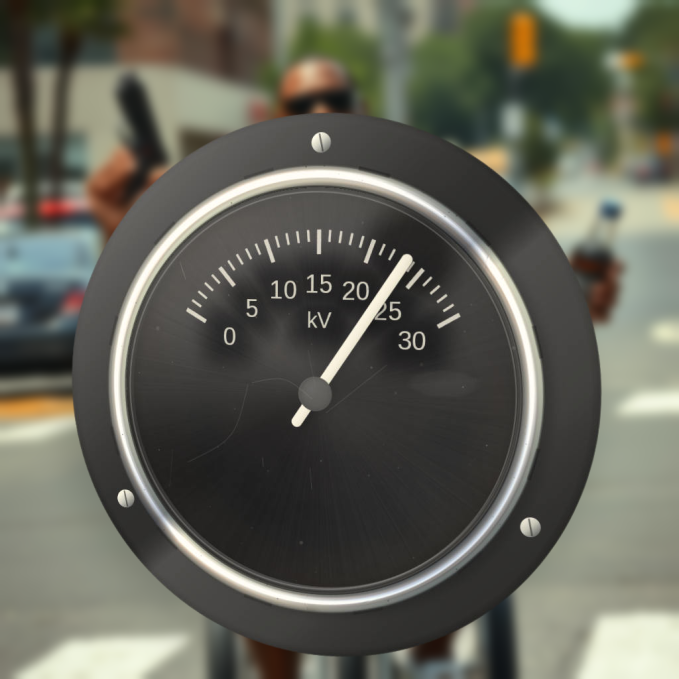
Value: 23.5 kV
